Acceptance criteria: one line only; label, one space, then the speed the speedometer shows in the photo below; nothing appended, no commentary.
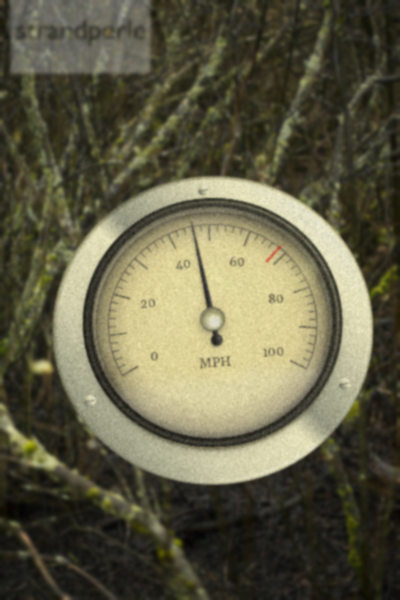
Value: 46 mph
